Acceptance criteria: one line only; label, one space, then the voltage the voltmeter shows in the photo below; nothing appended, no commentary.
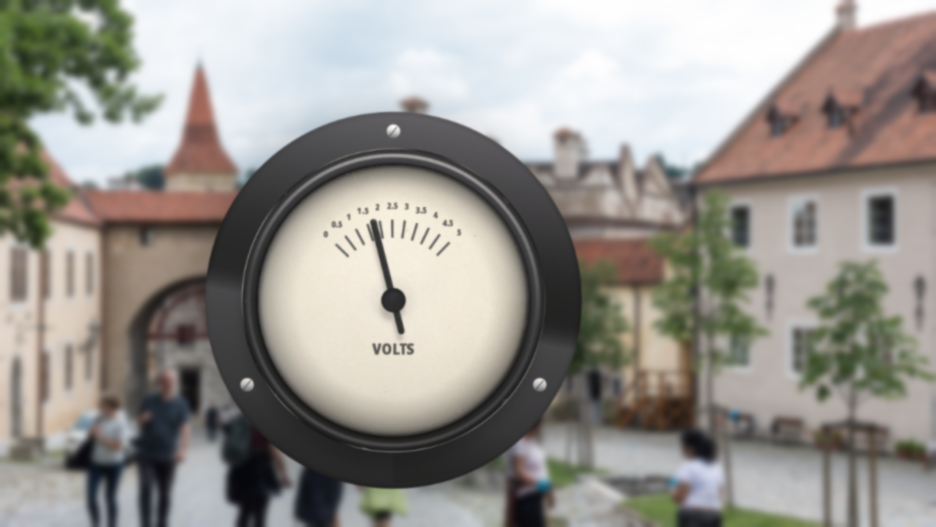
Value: 1.75 V
